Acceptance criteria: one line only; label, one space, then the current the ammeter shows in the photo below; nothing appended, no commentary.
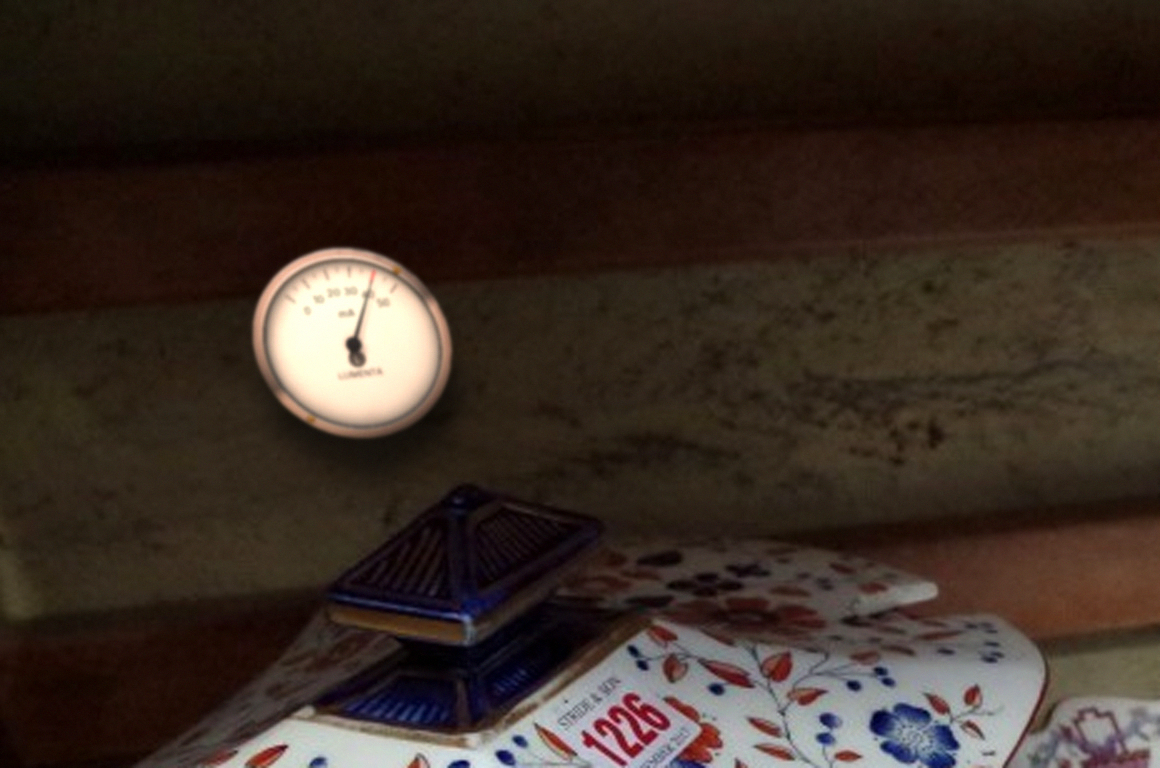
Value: 40 mA
